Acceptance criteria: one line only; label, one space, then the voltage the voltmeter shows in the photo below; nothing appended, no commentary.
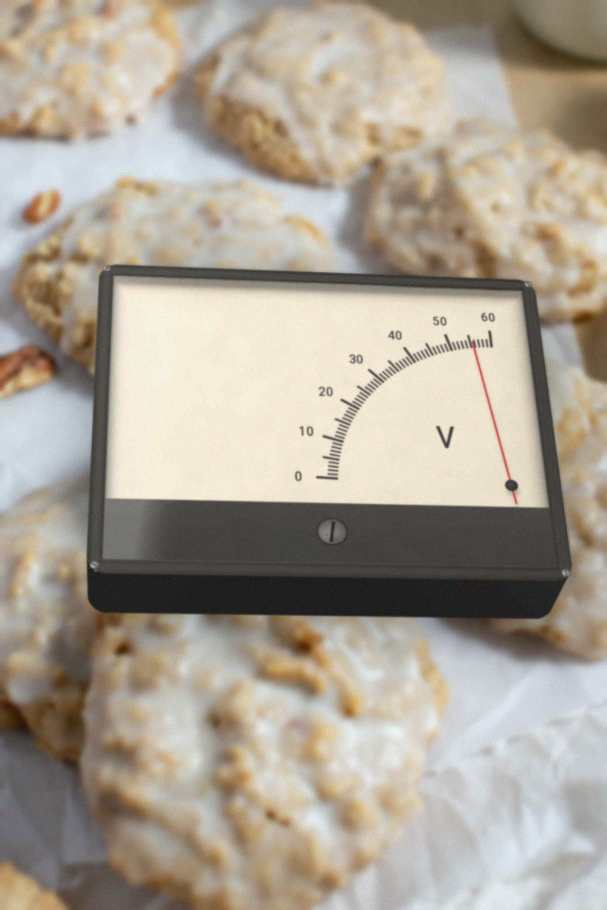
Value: 55 V
